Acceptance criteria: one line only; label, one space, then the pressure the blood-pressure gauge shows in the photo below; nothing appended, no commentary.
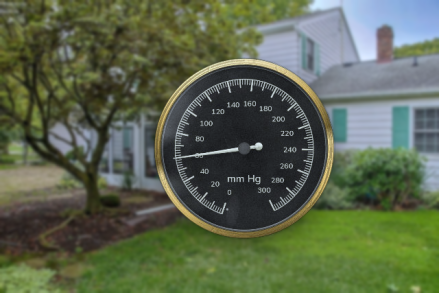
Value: 60 mmHg
